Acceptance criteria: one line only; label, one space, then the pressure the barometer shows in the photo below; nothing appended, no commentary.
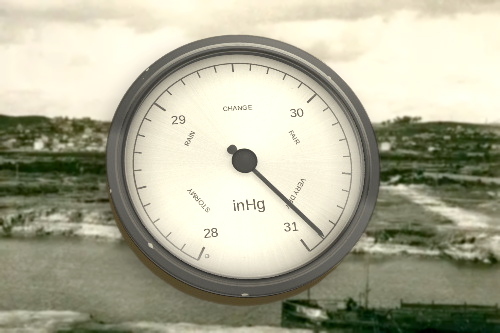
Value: 30.9 inHg
